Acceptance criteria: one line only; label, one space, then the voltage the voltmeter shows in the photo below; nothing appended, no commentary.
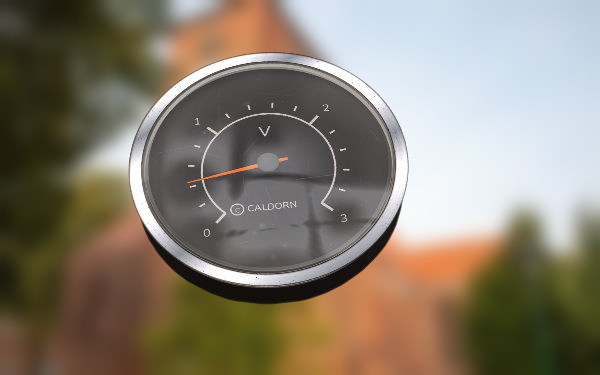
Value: 0.4 V
